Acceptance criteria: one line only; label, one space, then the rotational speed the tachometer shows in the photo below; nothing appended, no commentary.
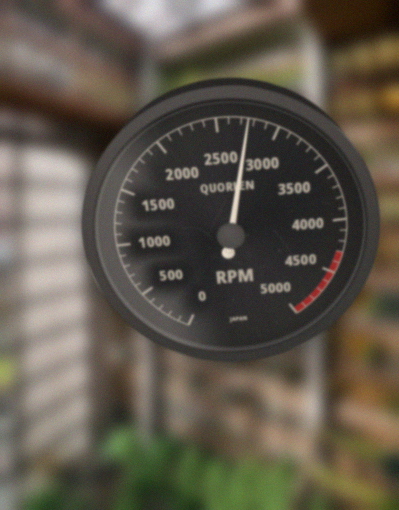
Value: 2750 rpm
